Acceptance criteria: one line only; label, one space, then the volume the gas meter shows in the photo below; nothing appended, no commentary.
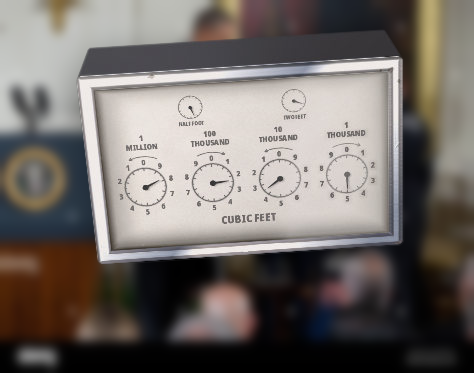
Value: 823500 ft³
